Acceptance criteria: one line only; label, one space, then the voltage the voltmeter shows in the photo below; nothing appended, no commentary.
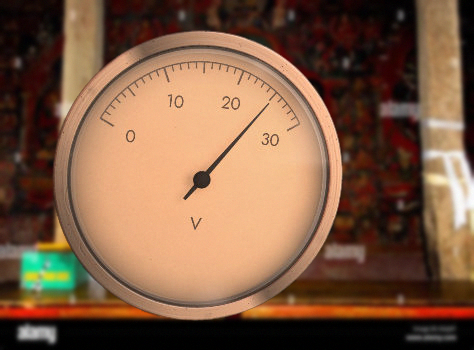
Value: 25 V
